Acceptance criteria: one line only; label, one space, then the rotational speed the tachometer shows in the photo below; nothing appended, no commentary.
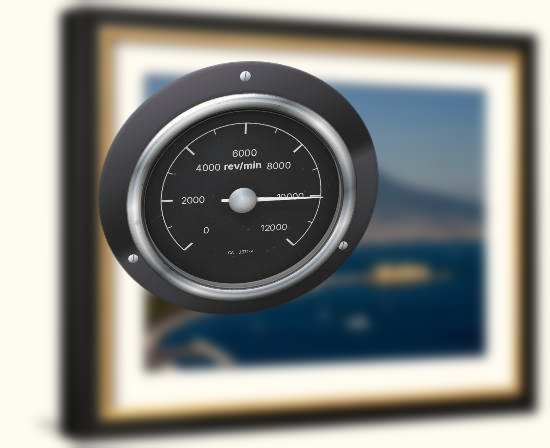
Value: 10000 rpm
